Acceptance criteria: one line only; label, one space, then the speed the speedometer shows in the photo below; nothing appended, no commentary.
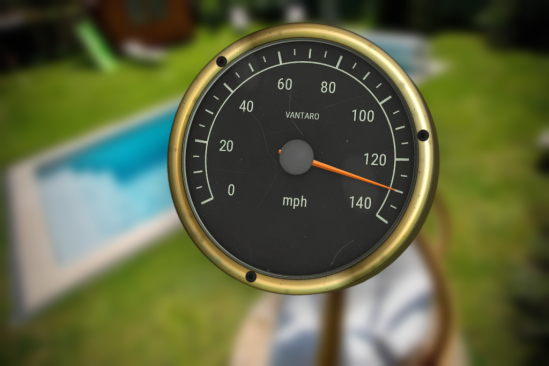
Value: 130 mph
